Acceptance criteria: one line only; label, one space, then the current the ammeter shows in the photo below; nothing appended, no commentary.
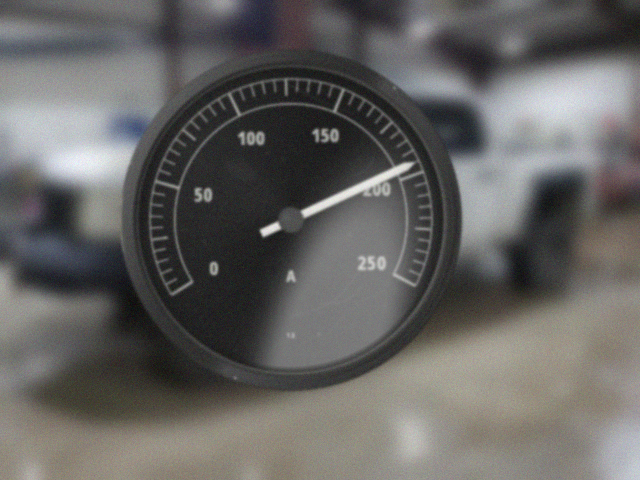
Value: 195 A
